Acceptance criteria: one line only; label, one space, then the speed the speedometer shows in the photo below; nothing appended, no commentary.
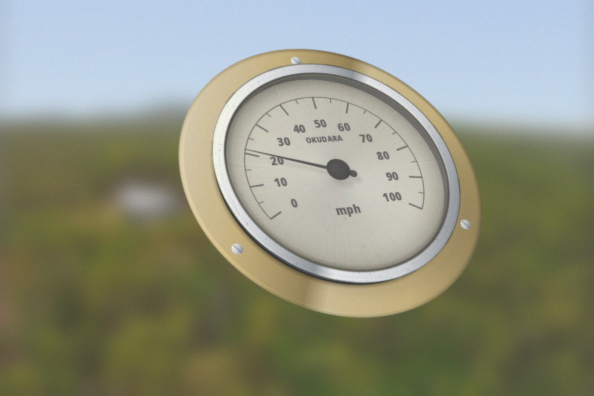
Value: 20 mph
